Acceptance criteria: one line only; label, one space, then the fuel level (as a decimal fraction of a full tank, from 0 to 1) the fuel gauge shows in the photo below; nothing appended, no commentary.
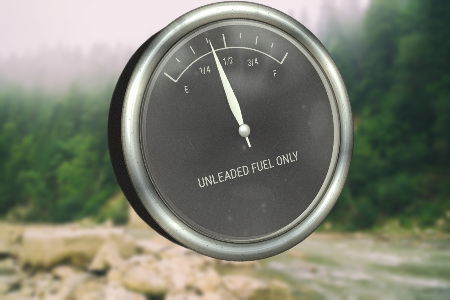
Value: 0.375
